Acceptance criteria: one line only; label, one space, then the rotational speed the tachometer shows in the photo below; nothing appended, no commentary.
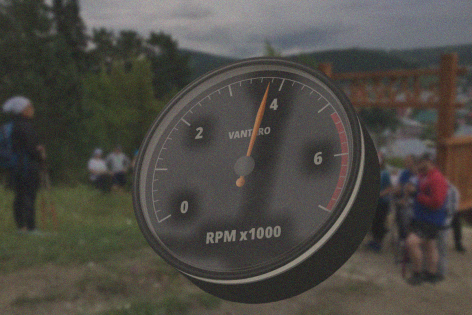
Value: 3800 rpm
